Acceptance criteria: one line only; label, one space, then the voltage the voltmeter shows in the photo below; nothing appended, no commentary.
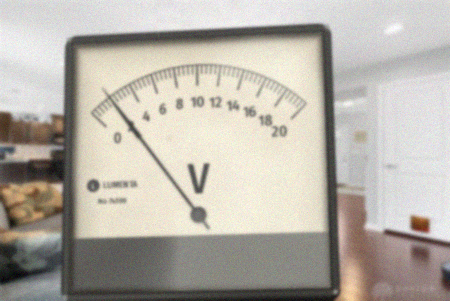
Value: 2 V
